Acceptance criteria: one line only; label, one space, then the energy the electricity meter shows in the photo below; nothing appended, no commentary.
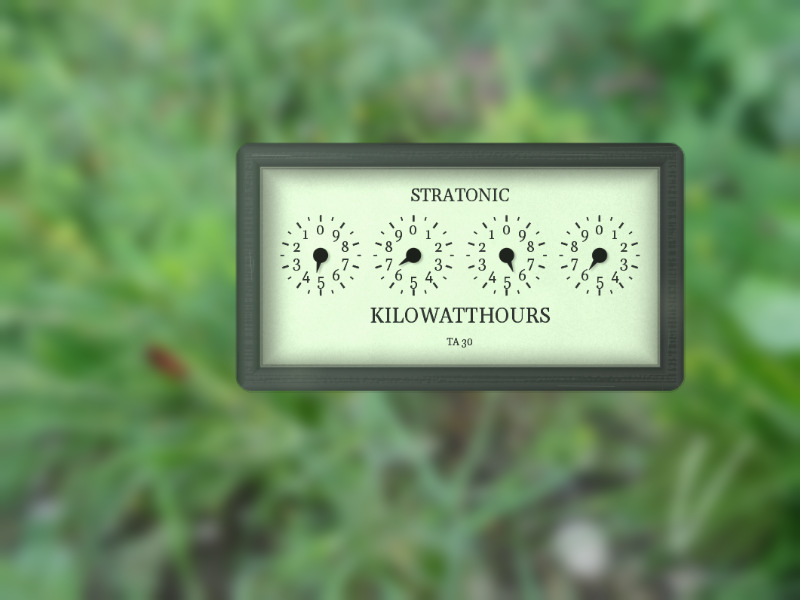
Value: 4656 kWh
